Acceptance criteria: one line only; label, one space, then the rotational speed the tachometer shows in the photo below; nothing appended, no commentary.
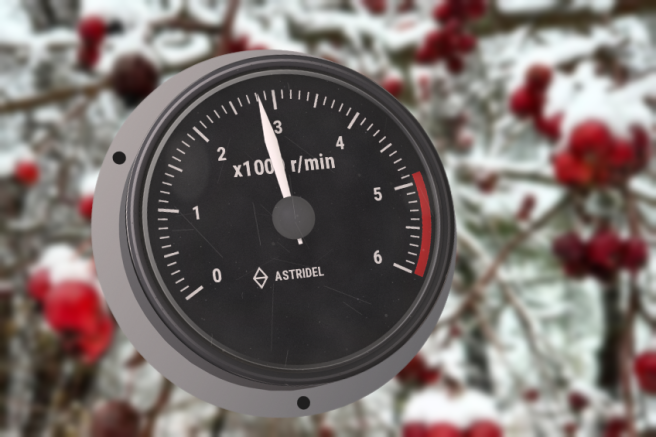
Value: 2800 rpm
